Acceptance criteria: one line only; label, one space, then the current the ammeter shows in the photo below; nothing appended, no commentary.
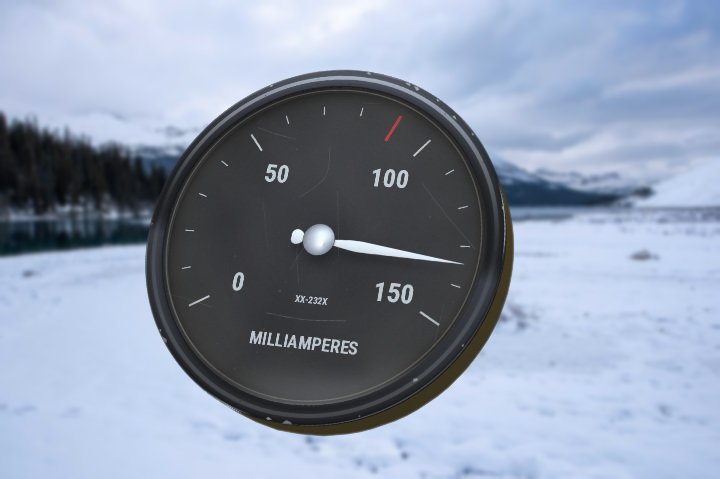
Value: 135 mA
